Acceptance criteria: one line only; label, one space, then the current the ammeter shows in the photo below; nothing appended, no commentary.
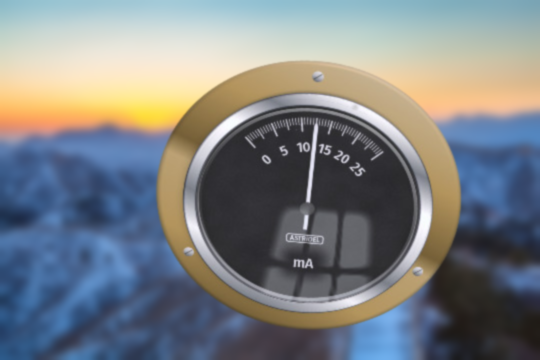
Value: 12.5 mA
